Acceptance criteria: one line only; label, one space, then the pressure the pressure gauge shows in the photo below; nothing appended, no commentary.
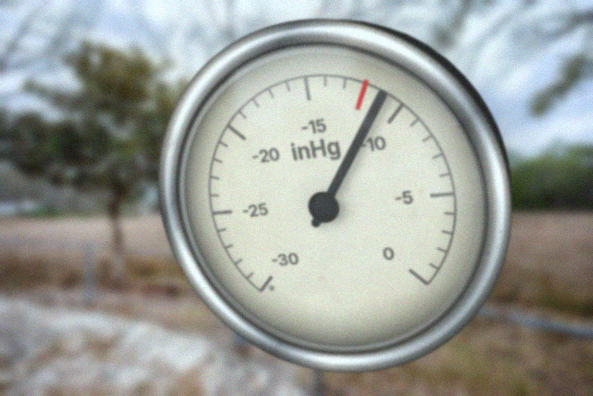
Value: -11 inHg
